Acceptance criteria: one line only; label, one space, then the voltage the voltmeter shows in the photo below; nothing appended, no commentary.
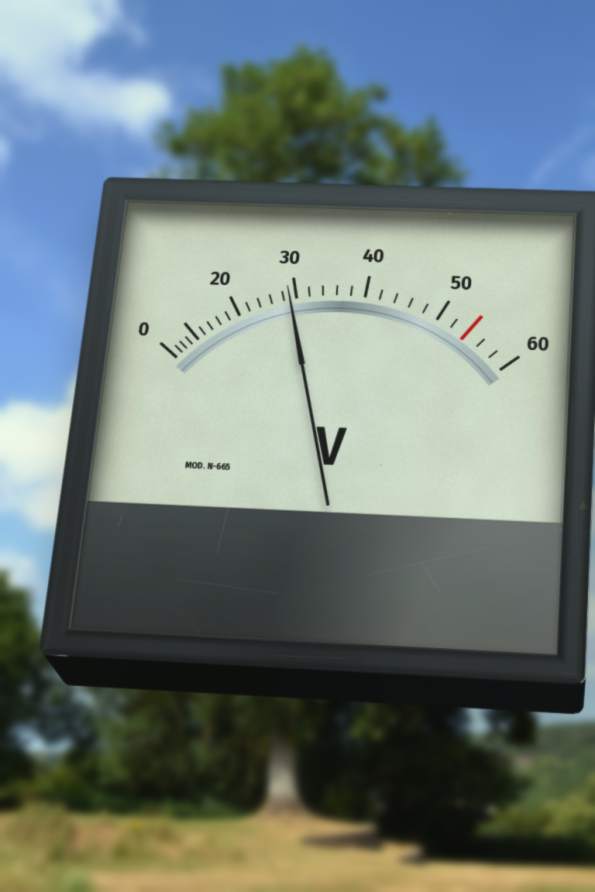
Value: 29 V
